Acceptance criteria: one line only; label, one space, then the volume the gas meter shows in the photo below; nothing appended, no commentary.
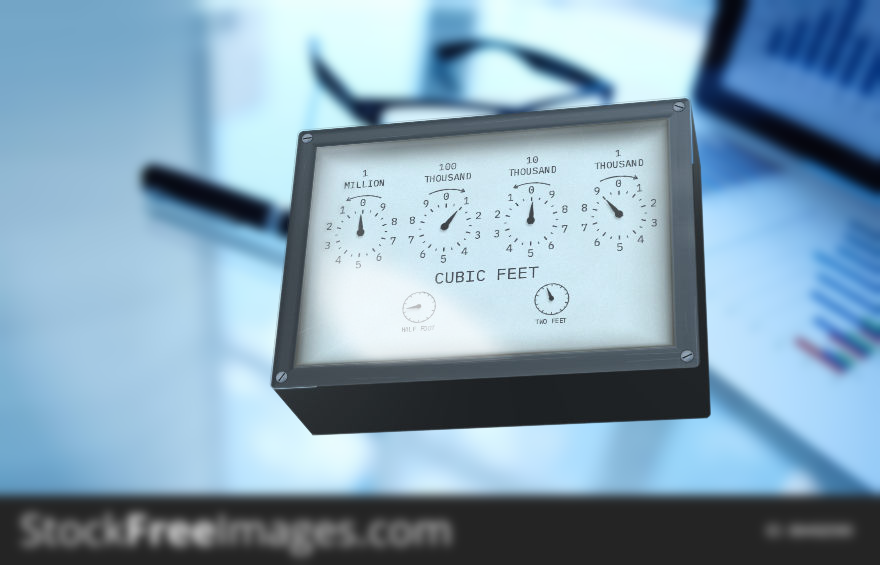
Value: 9900 ft³
